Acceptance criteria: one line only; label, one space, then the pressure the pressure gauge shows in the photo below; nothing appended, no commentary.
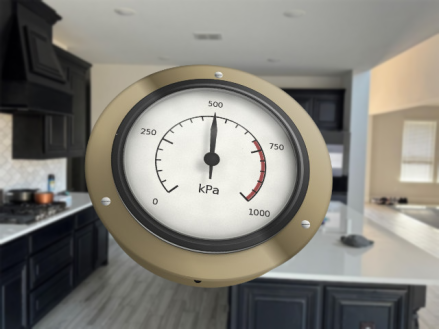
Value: 500 kPa
